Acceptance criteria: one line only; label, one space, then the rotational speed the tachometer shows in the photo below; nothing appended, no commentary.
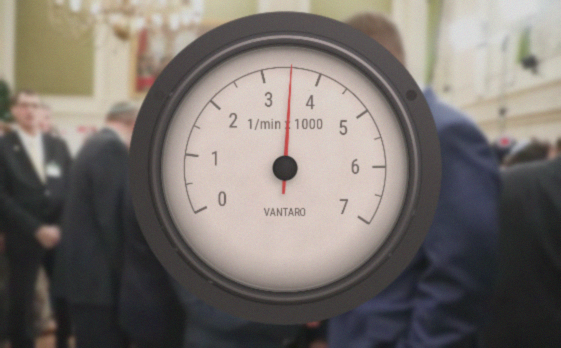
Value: 3500 rpm
